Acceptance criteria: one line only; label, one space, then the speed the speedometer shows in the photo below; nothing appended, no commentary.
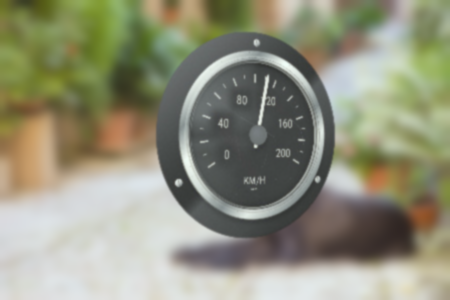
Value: 110 km/h
